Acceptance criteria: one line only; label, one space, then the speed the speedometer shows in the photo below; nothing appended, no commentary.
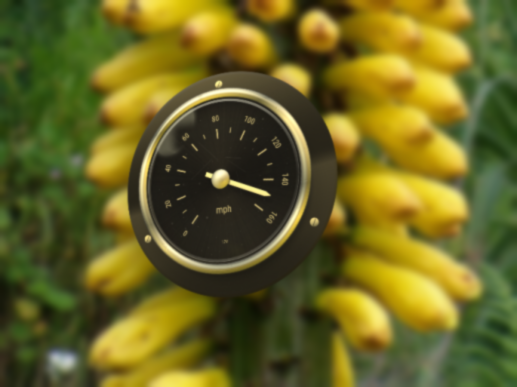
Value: 150 mph
